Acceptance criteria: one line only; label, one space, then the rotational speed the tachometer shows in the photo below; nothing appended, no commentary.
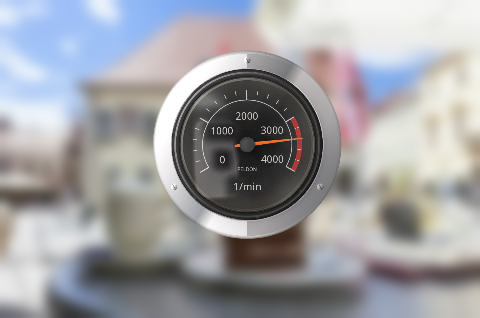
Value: 3400 rpm
